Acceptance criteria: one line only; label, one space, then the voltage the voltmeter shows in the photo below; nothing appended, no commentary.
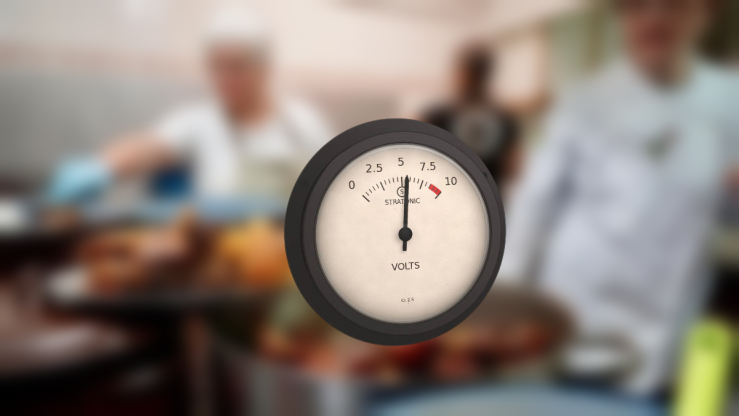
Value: 5.5 V
